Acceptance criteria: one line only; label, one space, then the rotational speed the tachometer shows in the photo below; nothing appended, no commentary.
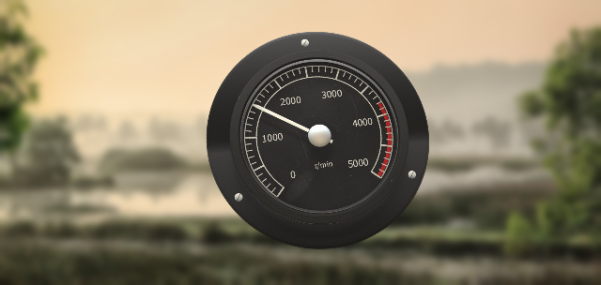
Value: 1500 rpm
